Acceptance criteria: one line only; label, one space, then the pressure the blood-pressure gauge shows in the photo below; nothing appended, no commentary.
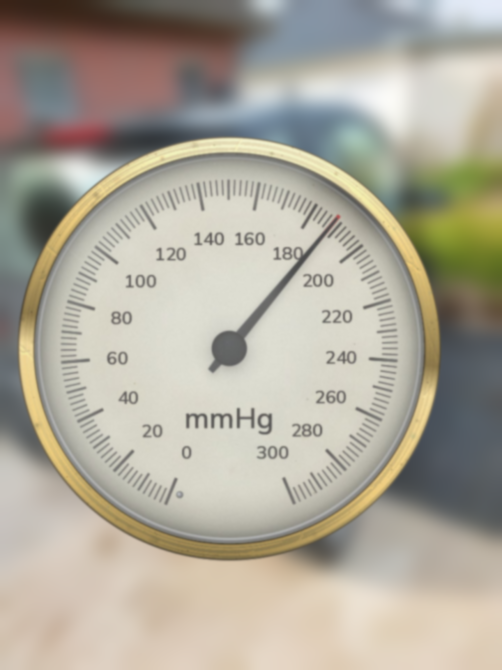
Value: 188 mmHg
